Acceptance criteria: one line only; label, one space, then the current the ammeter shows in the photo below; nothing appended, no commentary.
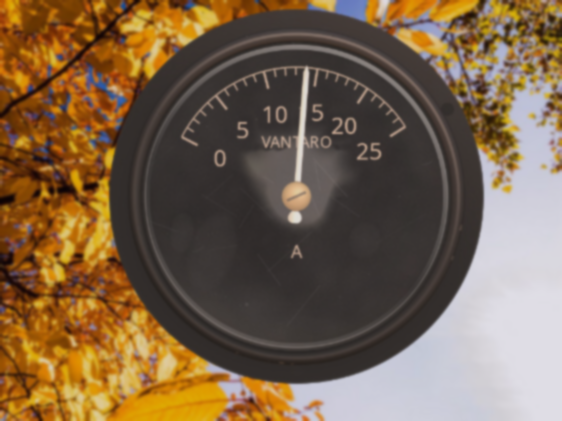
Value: 14 A
